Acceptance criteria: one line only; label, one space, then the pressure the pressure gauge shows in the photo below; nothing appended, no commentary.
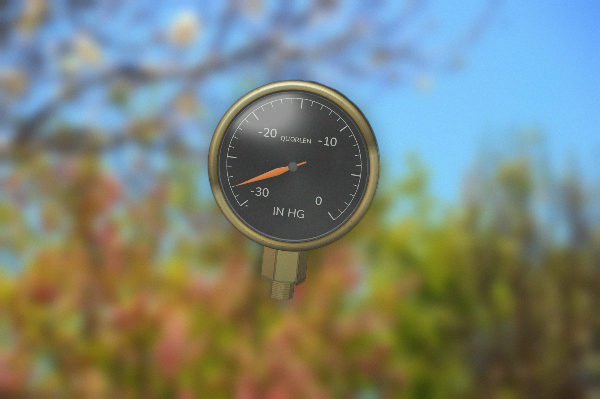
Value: -28 inHg
